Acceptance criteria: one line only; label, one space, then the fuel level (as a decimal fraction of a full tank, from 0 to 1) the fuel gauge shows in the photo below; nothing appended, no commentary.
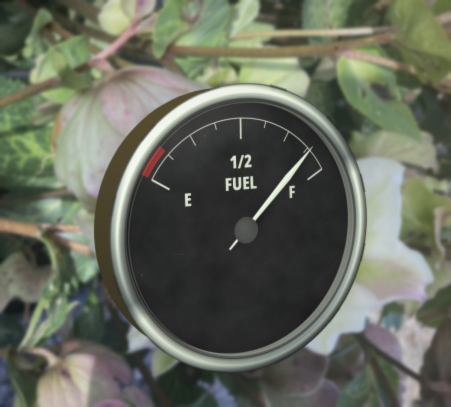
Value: 0.875
